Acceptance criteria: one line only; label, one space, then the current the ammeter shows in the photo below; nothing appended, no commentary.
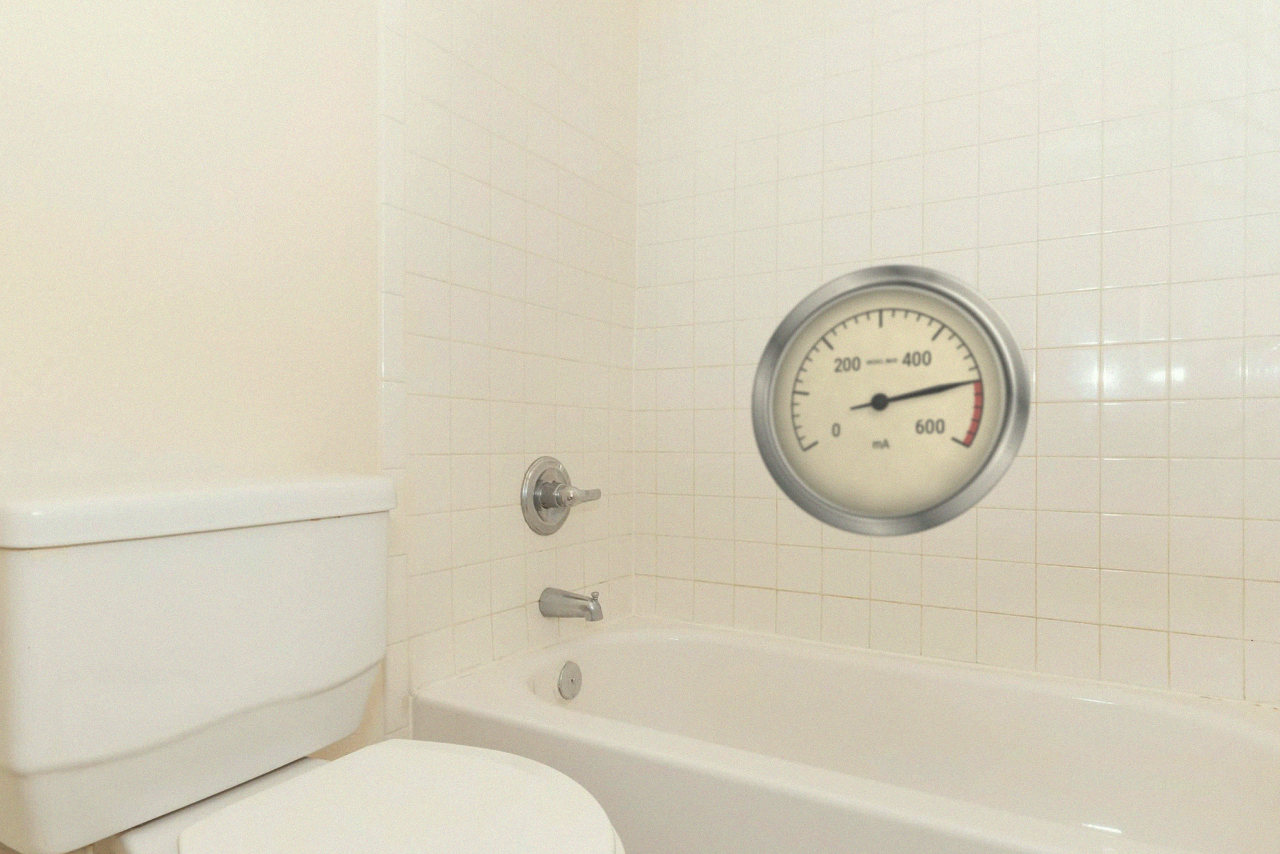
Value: 500 mA
